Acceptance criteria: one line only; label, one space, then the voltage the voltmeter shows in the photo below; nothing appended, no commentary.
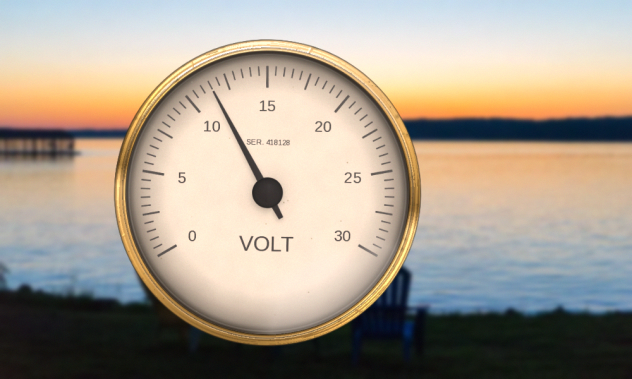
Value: 11.5 V
